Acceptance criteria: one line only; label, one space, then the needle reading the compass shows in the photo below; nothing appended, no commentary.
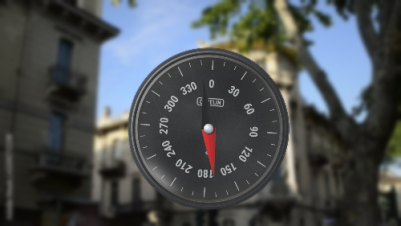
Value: 170 °
